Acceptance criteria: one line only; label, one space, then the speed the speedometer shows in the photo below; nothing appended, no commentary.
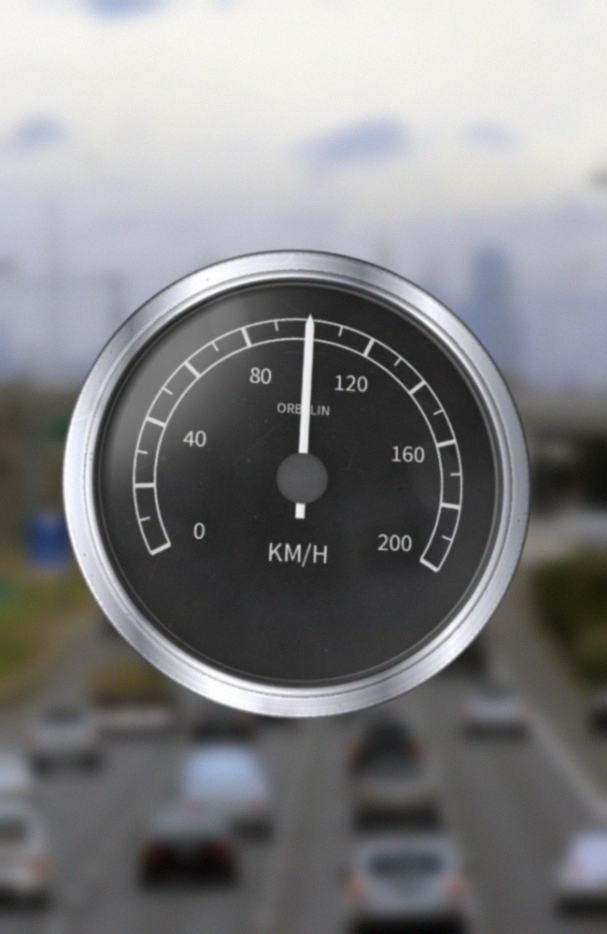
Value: 100 km/h
